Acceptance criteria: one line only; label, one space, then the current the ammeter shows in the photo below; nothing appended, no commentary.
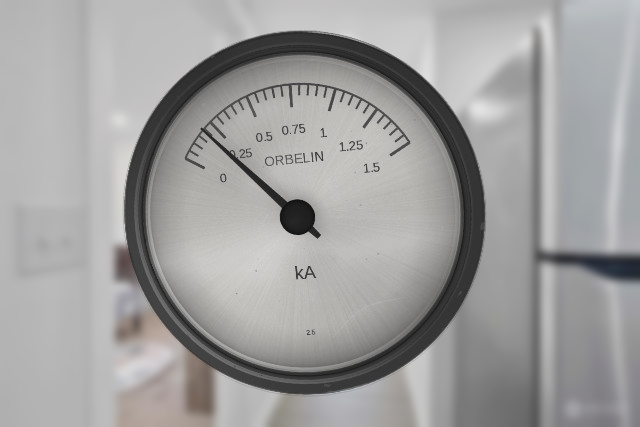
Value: 0.2 kA
